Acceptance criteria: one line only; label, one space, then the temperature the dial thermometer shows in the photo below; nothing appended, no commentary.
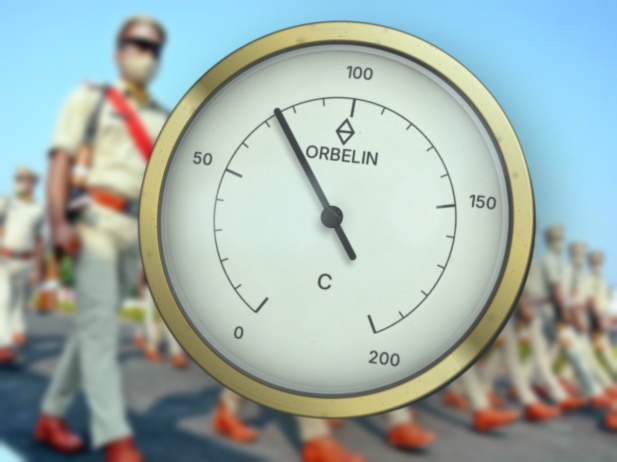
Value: 75 °C
